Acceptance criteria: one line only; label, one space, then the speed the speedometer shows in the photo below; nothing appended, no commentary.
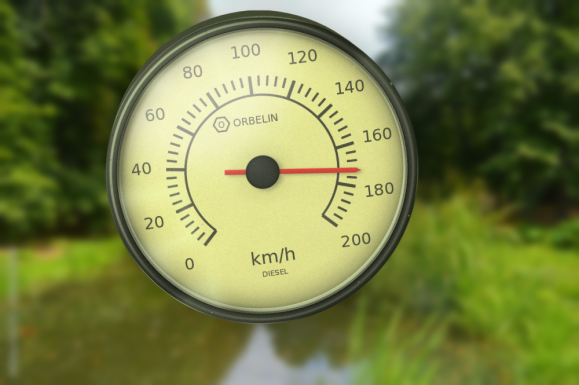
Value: 172 km/h
